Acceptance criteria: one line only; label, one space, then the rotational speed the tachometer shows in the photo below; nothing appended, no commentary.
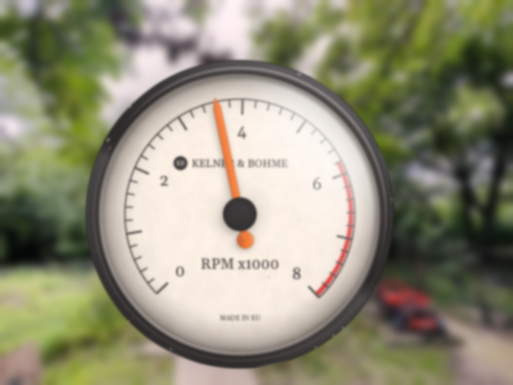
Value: 3600 rpm
